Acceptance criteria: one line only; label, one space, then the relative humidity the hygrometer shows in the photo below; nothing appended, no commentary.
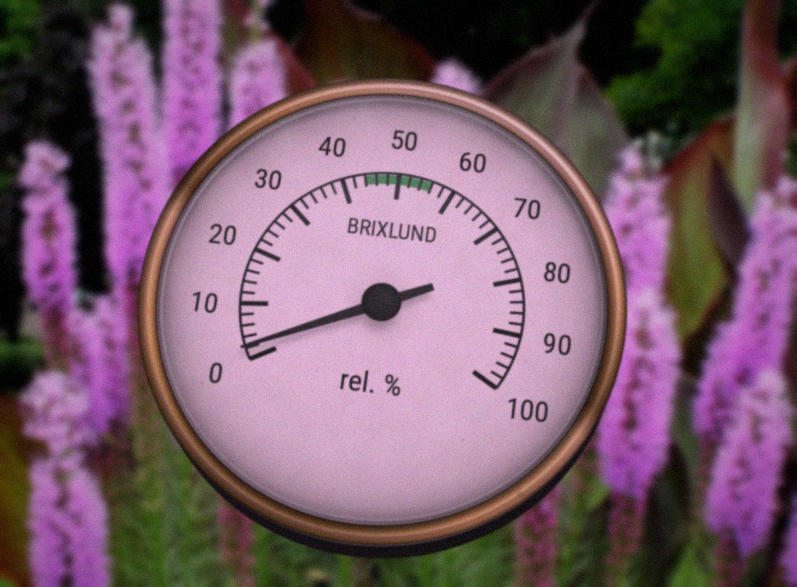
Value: 2 %
